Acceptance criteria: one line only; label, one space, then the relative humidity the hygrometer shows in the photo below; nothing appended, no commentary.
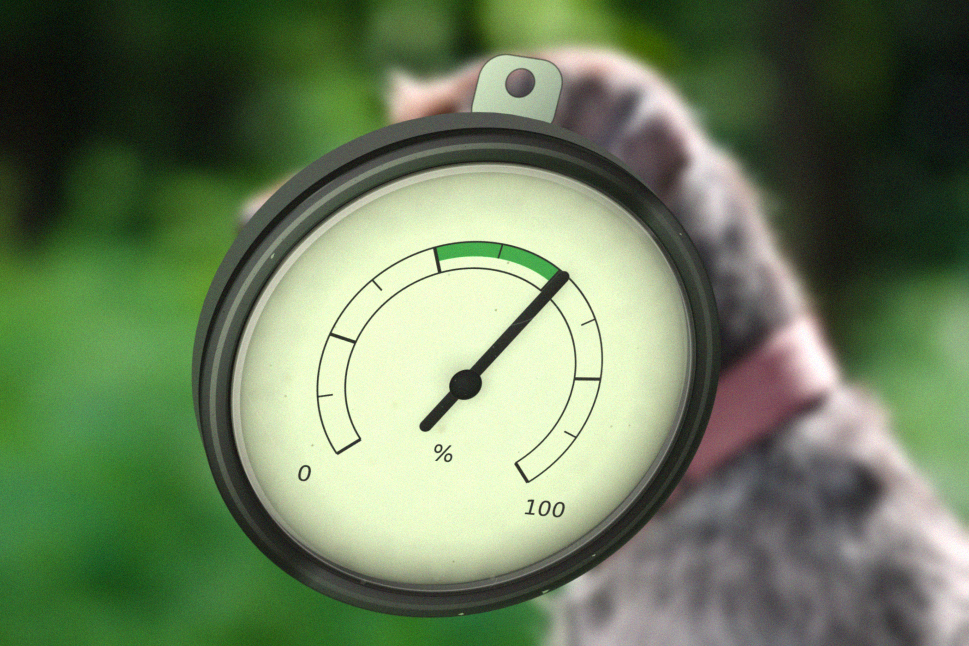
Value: 60 %
